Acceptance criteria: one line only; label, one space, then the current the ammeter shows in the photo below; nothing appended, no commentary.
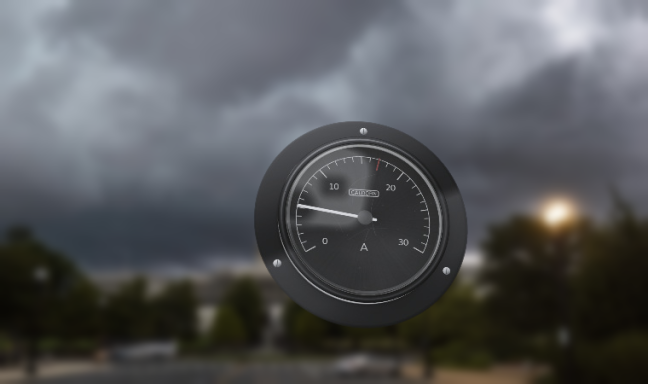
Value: 5 A
